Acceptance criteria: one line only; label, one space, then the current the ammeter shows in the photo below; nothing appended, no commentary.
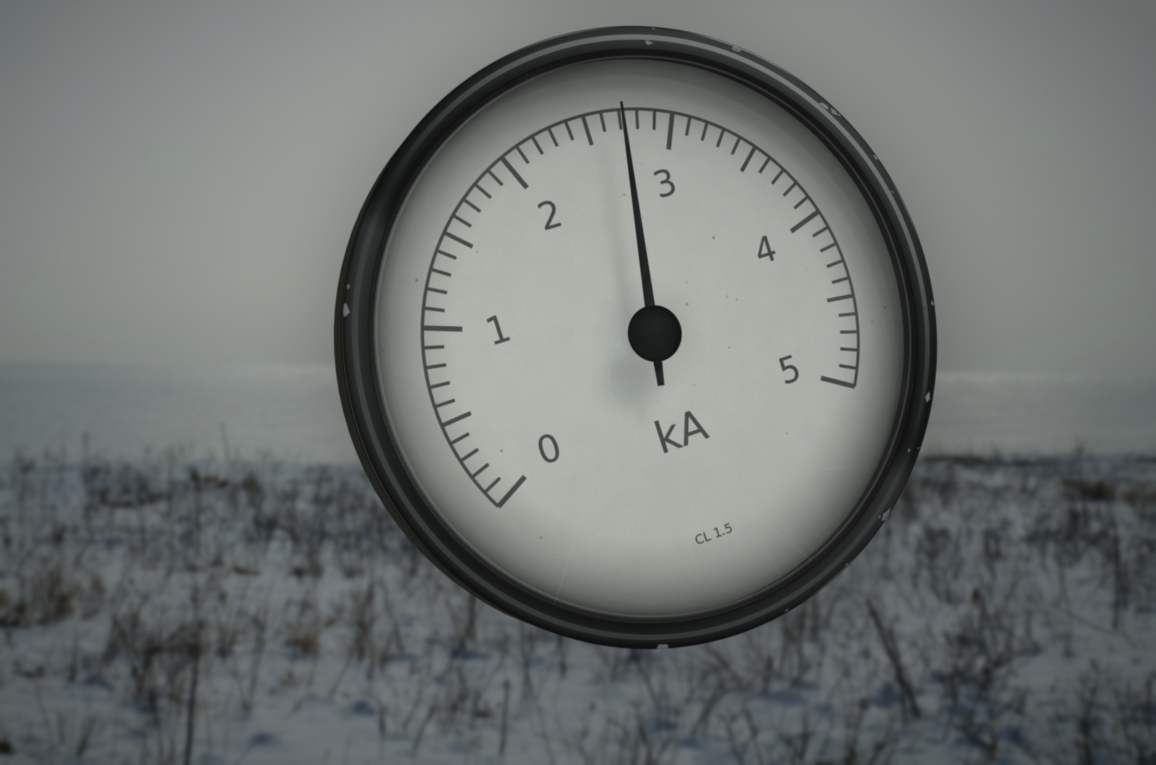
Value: 2.7 kA
